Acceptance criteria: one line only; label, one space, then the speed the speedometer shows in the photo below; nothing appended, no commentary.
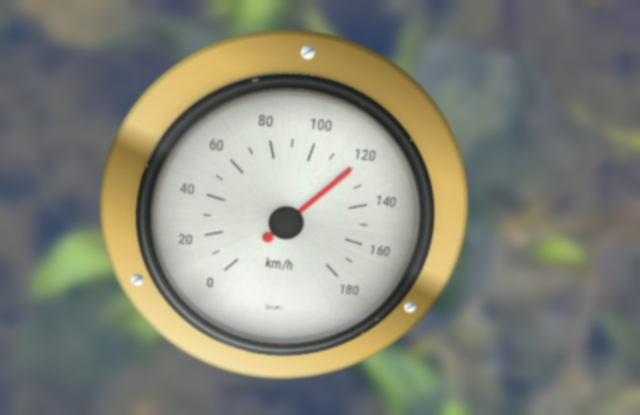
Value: 120 km/h
